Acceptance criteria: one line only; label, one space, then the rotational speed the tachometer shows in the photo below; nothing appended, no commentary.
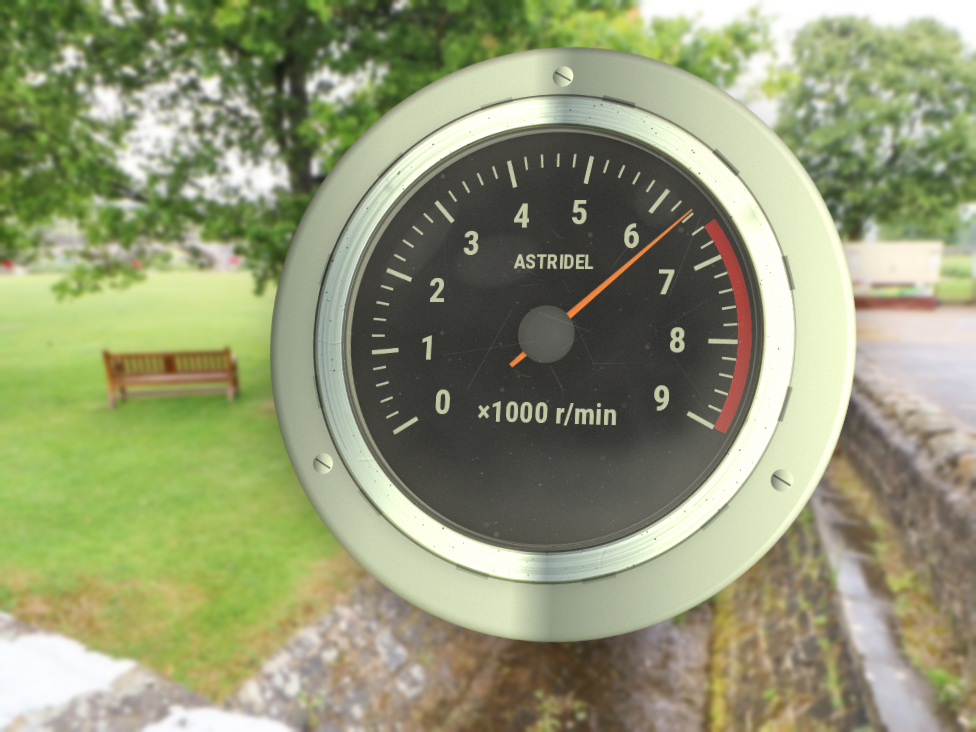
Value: 6400 rpm
